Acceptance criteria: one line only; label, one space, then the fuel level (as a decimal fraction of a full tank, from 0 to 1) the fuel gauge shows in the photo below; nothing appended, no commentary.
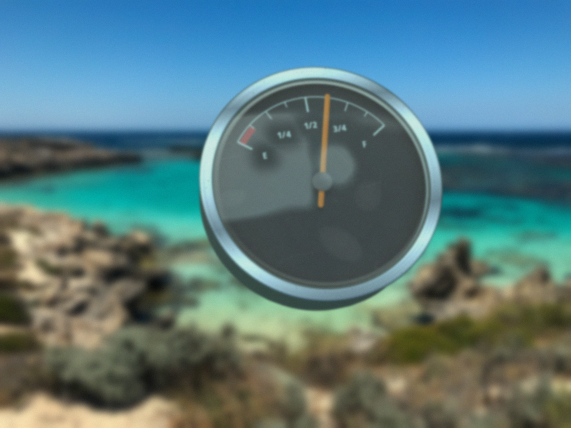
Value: 0.625
